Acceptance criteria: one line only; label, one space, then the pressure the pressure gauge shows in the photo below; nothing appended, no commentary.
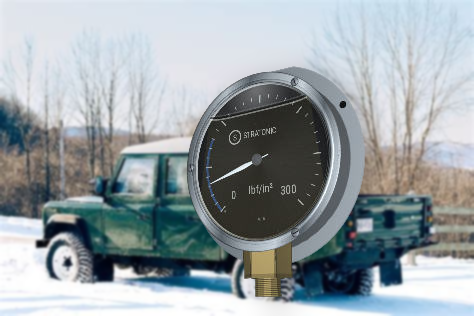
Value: 30 psi
